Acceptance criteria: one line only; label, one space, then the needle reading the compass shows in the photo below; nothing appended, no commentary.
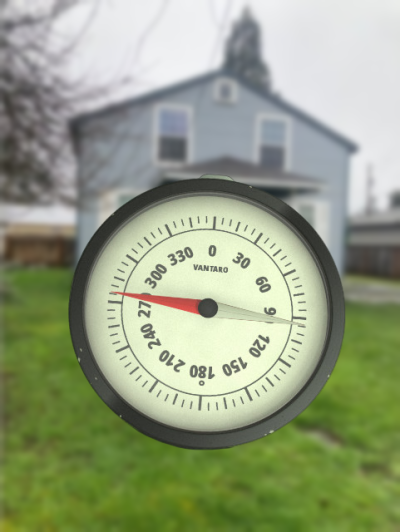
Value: 275 °
